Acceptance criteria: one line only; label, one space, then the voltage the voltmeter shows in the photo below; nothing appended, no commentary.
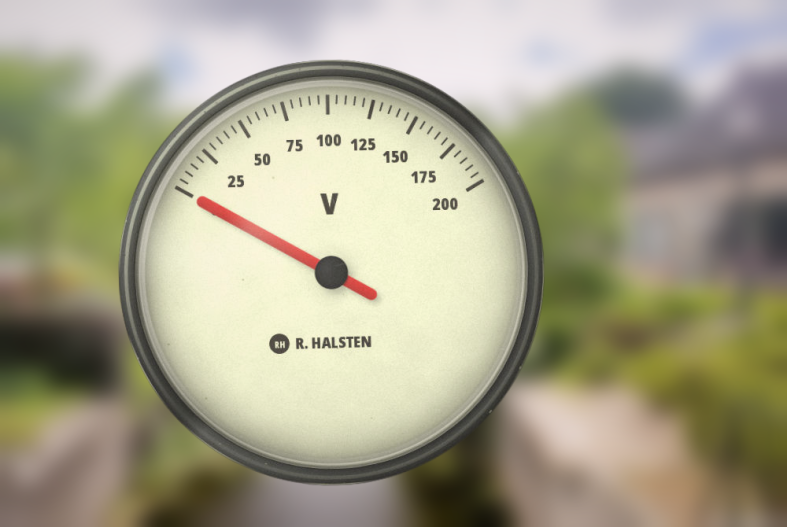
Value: 0 V
